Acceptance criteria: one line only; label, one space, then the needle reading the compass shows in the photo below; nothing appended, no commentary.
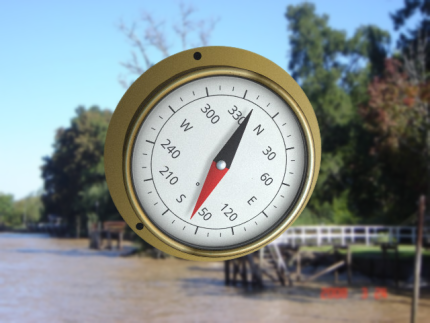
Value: 160 °
